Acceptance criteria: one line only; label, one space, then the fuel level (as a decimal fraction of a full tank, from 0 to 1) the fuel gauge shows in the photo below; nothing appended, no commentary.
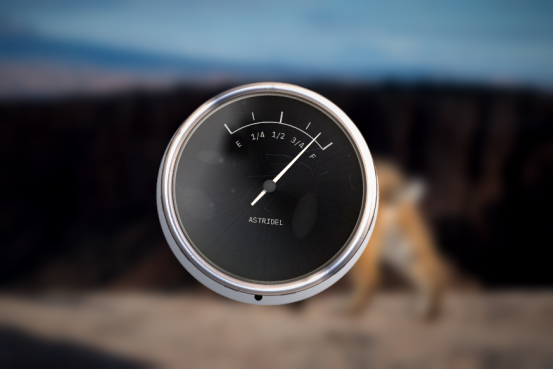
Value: 0.875
